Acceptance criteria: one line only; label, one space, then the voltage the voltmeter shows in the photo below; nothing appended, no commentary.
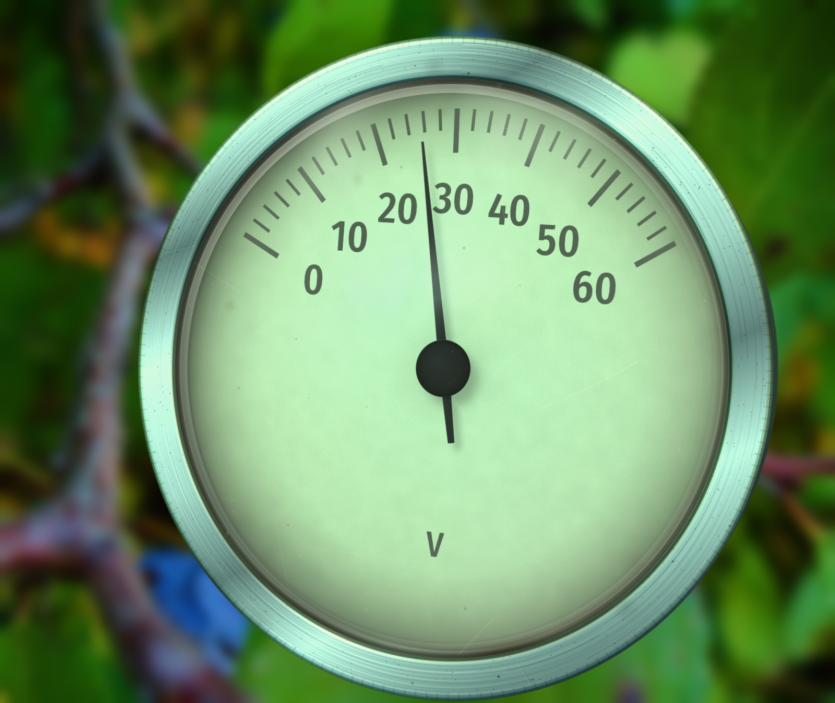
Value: 26 V
